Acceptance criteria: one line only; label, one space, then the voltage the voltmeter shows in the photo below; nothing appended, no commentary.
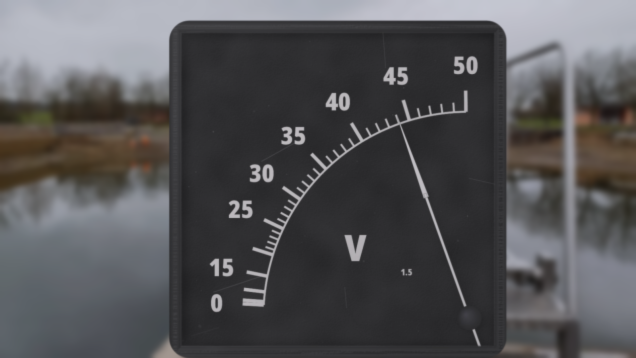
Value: 44 V
